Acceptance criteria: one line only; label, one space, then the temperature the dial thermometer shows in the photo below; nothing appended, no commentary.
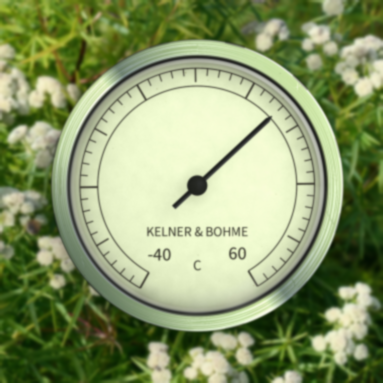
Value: 26 °C
